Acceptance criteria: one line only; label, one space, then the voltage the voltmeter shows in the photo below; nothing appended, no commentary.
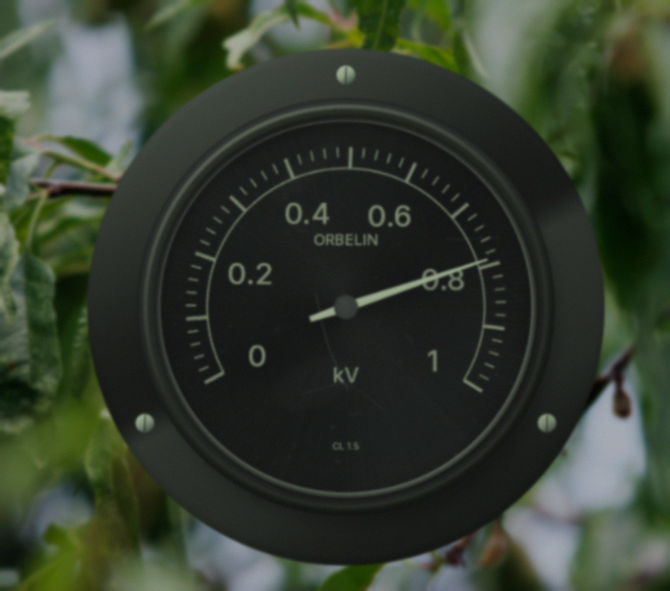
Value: 0.79 kV
